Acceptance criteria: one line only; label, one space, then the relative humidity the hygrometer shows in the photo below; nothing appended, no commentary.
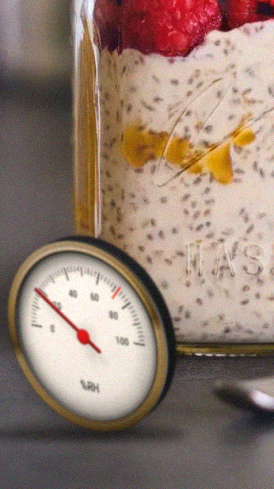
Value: 20 %
